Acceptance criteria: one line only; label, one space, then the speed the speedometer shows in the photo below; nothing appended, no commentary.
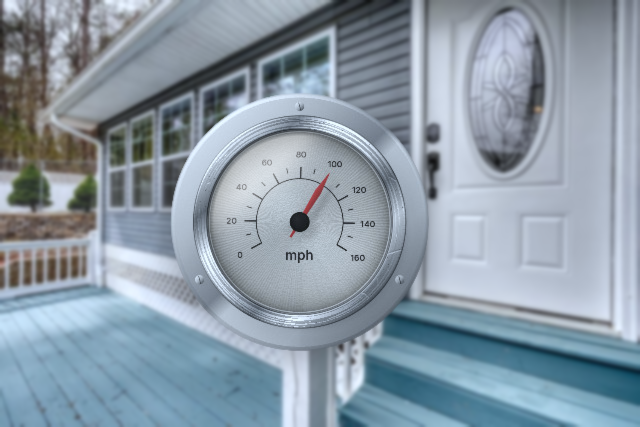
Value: 100 mph
